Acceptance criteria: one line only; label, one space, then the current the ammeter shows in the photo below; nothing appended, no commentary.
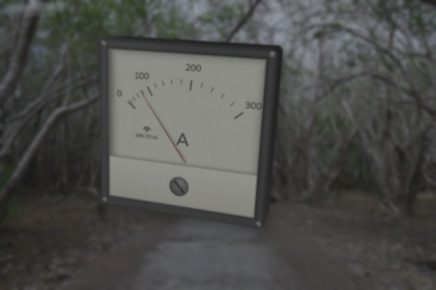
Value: 80 A
